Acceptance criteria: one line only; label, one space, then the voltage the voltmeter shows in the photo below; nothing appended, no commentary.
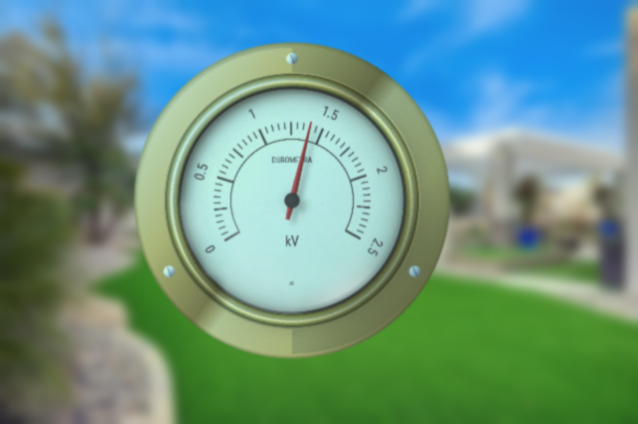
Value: 1.4 kV
